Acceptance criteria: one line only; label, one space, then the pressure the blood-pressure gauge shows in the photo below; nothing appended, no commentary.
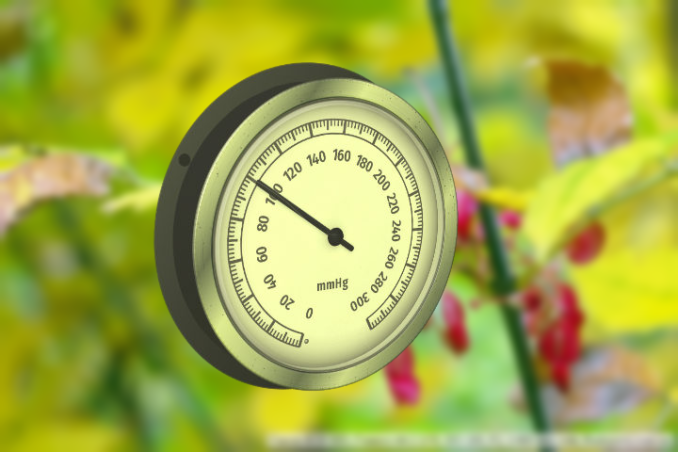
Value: 100 mmHg
